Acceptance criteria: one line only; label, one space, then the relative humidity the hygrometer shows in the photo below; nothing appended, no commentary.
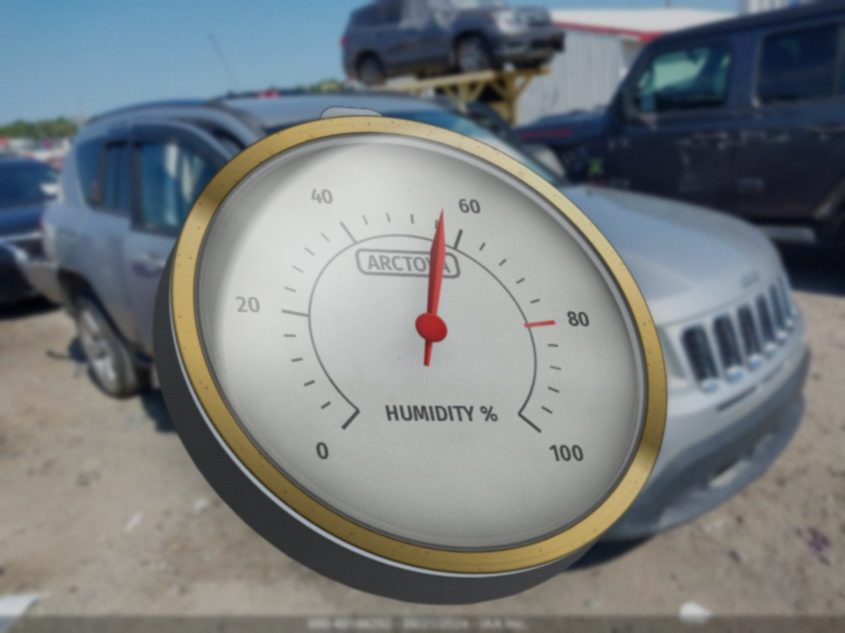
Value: 56 %
